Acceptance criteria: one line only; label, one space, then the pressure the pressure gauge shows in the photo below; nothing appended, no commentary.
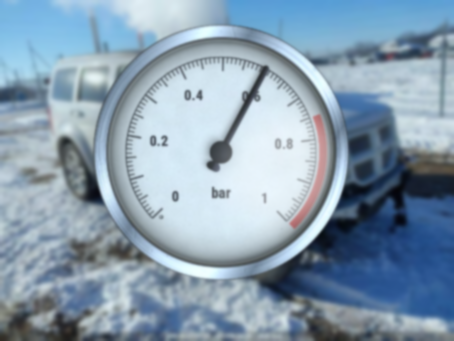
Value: 0.6 bar
